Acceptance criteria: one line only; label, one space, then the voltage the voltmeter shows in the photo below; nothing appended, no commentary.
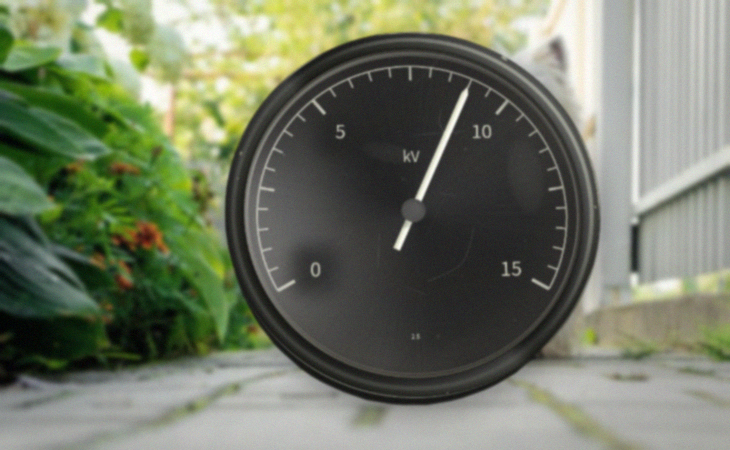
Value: 9 kV
